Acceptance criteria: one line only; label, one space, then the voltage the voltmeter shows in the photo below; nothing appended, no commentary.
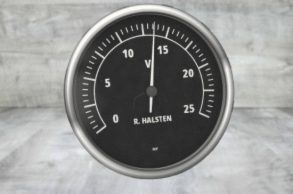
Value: 13.5 V
